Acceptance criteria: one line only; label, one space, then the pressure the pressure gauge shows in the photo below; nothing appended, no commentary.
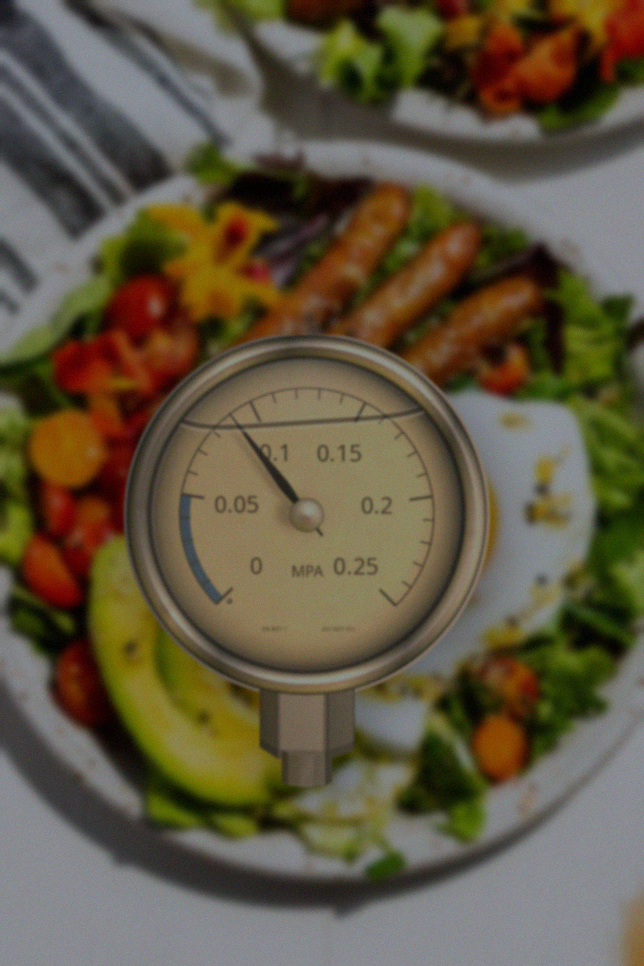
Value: 0.09 MPa
